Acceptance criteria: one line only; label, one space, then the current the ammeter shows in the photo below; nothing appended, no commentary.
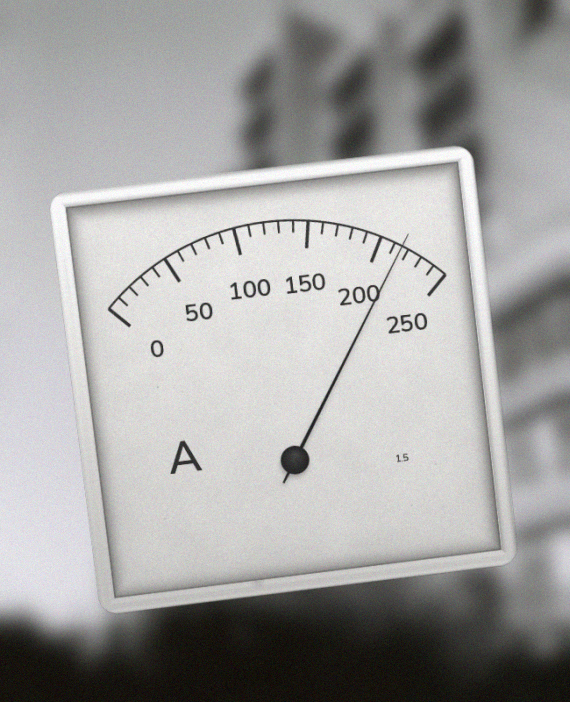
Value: 215 A
